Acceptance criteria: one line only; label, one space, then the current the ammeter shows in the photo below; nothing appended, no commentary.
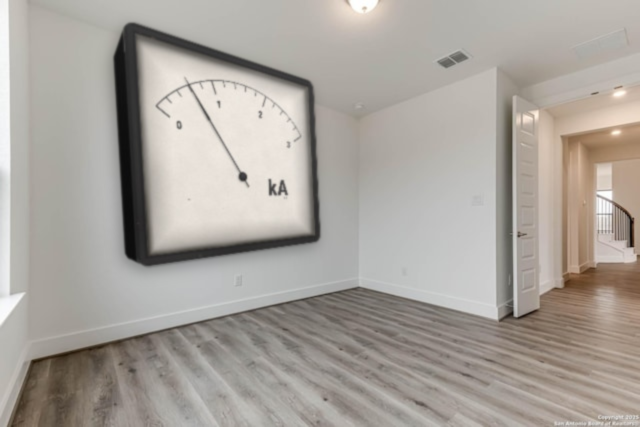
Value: 0.6 kA
